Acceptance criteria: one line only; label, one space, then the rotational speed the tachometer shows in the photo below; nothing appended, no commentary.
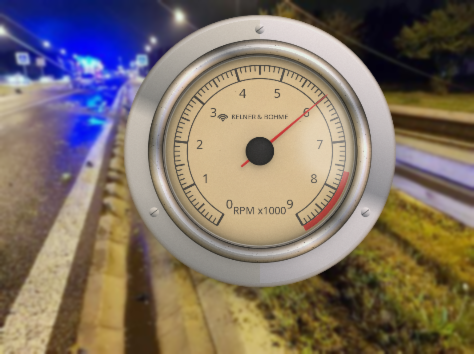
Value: 6000 rpm
